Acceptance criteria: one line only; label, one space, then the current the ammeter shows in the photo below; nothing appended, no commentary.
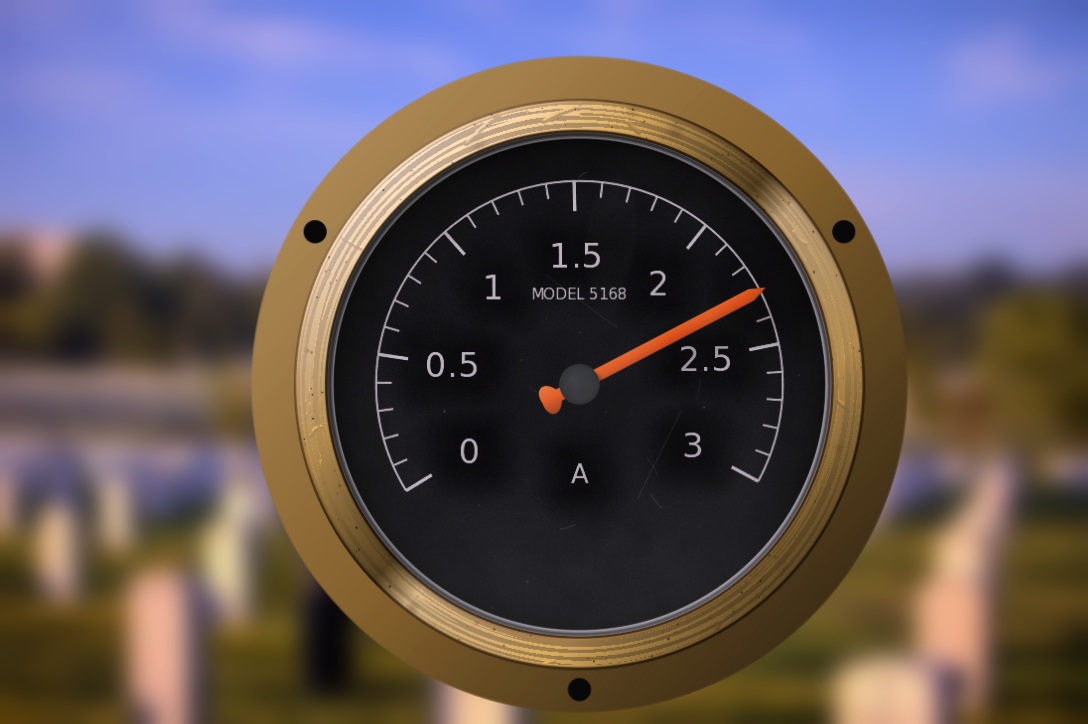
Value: 2.3 A
